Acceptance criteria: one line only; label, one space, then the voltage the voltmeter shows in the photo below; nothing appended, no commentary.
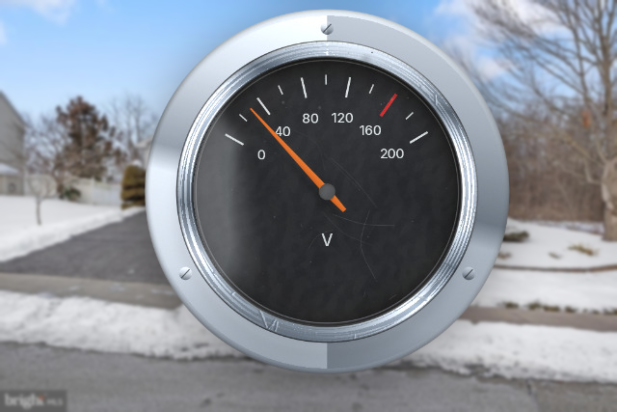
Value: 30 V
